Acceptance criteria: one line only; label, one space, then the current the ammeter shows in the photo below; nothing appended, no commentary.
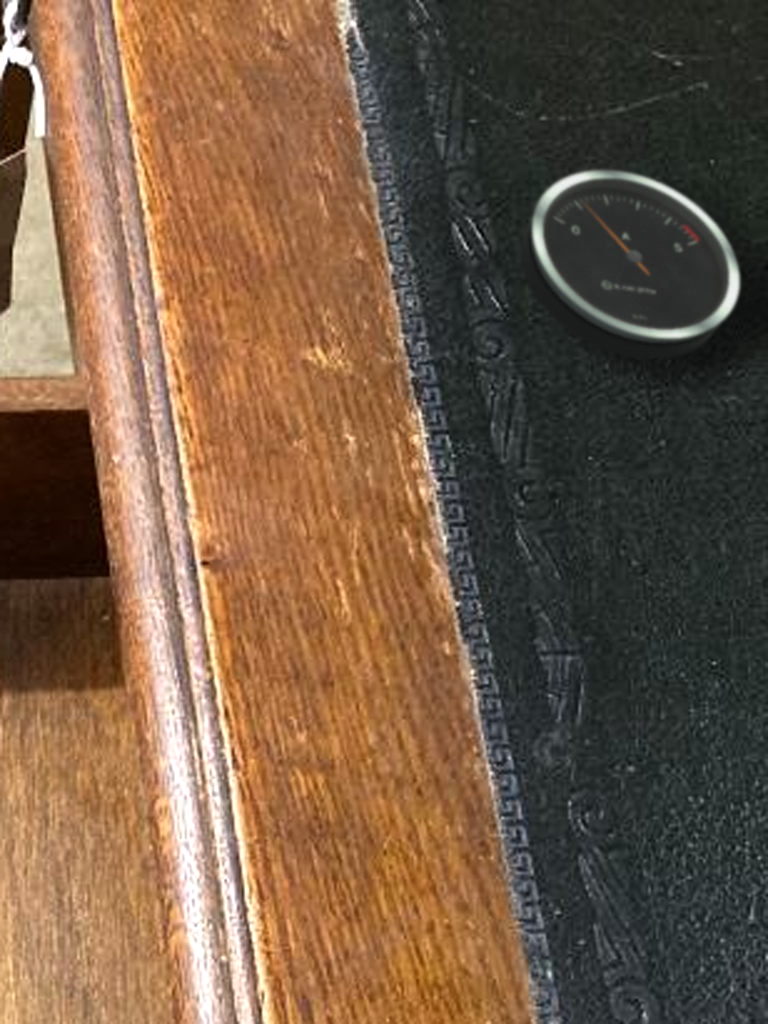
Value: 1 A
